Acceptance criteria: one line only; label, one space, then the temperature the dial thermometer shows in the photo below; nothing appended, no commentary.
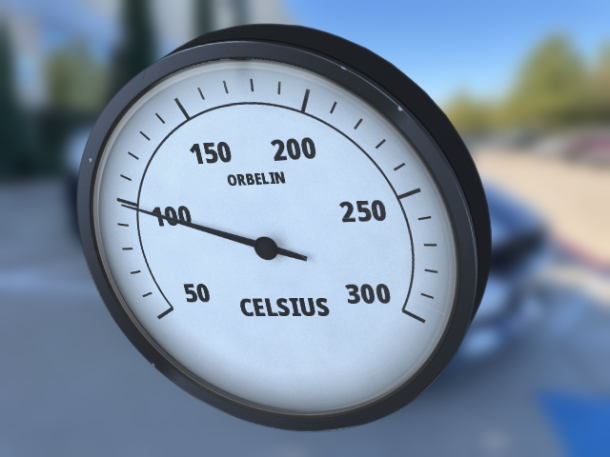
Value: 100 °C
